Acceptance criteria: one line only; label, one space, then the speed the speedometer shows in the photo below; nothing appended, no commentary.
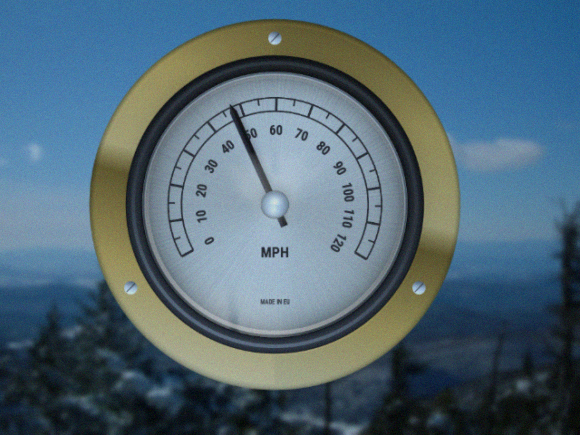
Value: 47.5 mph
